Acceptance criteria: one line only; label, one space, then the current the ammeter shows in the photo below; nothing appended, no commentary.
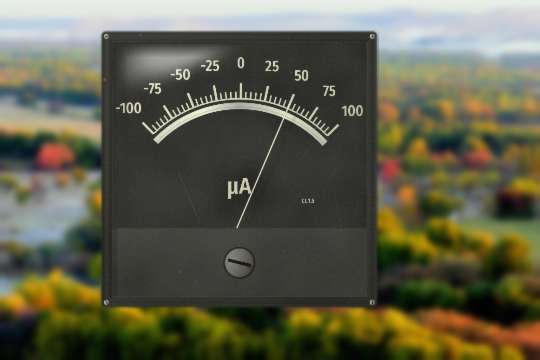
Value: 50 µA
